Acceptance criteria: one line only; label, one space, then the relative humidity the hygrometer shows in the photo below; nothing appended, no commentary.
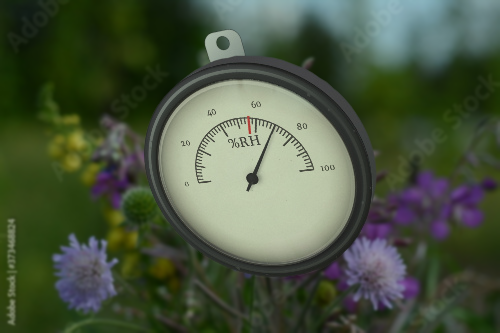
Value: 70 %
